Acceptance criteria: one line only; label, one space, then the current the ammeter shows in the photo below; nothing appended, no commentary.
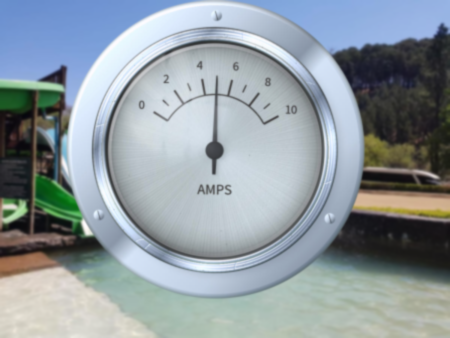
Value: 5 A
